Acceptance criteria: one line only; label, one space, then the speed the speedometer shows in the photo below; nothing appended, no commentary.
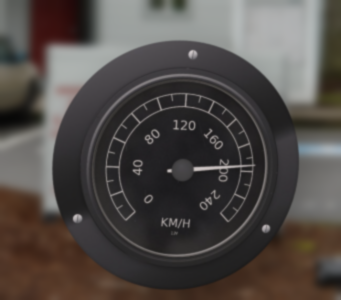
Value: 195 km/h
